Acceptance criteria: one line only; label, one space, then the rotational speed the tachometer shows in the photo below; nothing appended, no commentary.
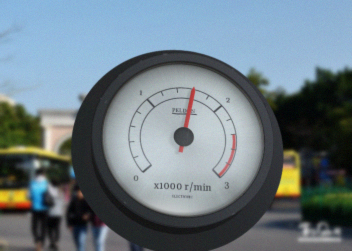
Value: 1600 rpm
